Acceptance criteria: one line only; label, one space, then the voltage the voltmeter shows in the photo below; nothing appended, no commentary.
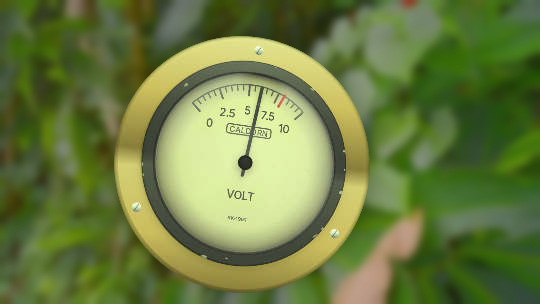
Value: 6 V
